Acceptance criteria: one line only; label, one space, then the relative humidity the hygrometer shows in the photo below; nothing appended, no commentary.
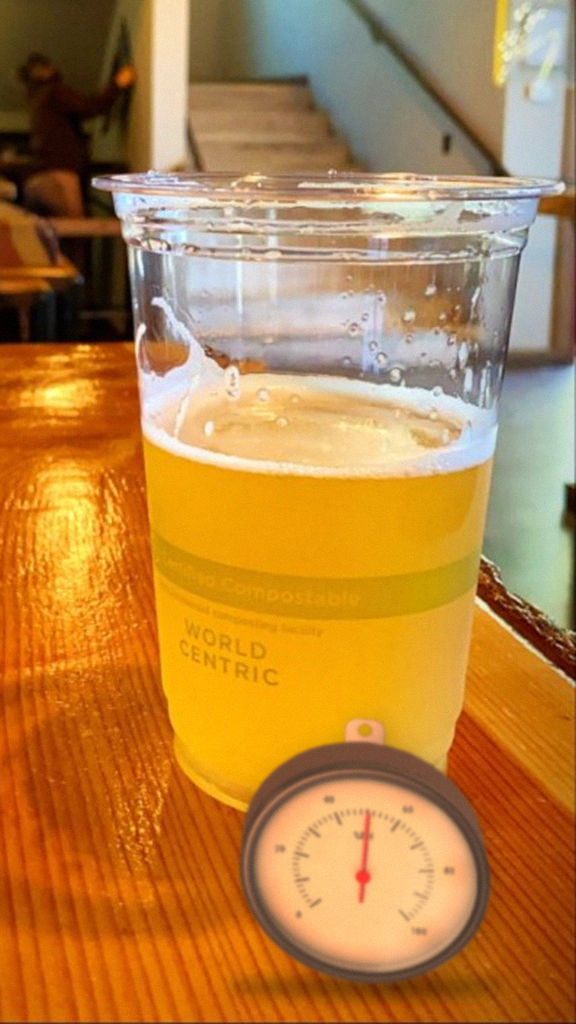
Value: 50 %
